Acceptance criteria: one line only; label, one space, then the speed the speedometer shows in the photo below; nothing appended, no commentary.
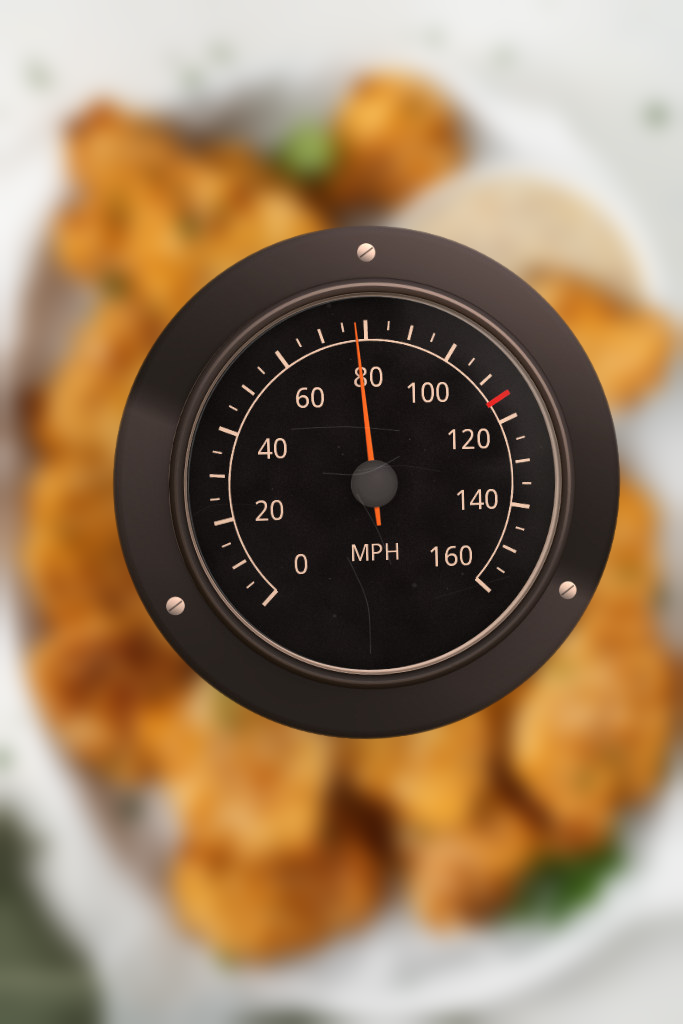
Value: 77.5 mph
